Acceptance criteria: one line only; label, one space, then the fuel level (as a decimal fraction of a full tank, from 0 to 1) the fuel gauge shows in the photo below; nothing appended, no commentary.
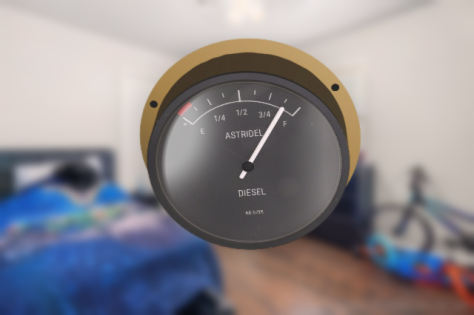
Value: 0.875
